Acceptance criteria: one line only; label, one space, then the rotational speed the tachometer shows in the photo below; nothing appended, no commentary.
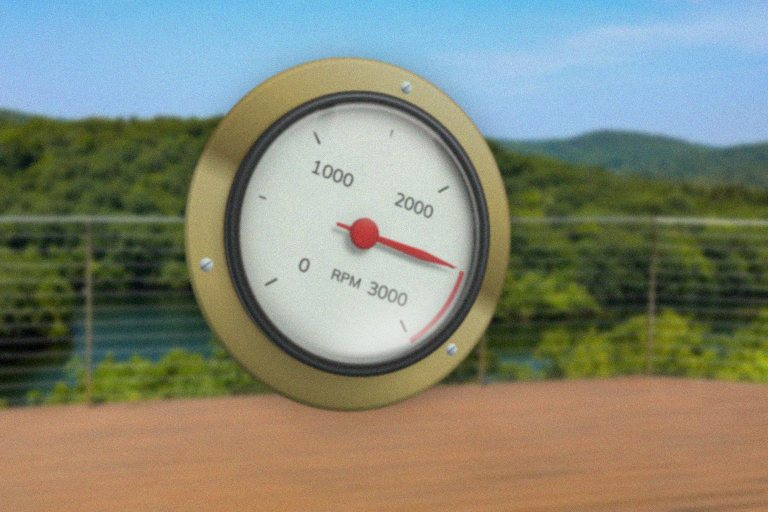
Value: 2500 rpm
